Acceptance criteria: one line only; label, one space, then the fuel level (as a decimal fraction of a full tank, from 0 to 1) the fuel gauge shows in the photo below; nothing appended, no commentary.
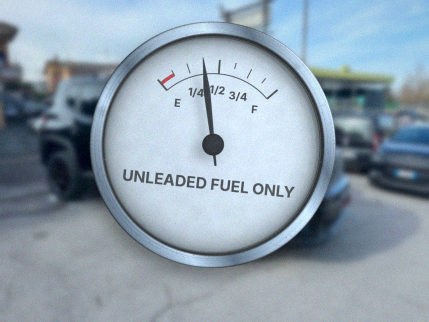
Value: 0.375
